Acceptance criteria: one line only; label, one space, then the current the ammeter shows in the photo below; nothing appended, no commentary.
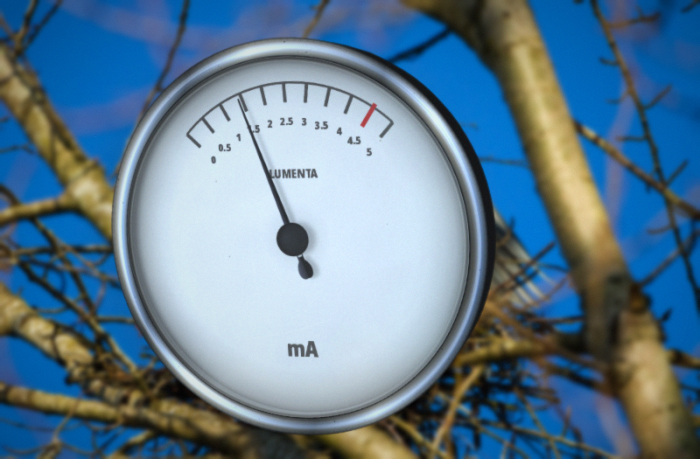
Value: 1.5 mA
